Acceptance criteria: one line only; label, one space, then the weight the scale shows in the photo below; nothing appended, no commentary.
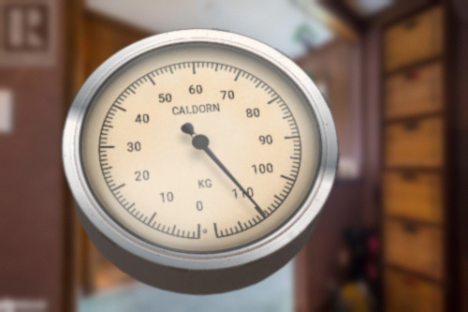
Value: 110 kg
